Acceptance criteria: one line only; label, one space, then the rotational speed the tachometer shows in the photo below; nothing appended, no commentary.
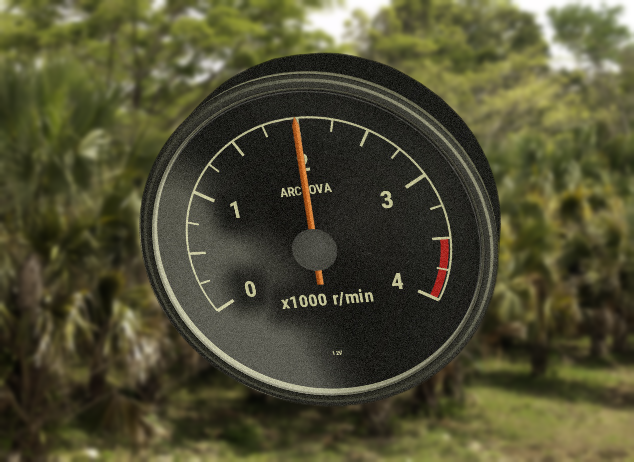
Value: 2000 rpm
